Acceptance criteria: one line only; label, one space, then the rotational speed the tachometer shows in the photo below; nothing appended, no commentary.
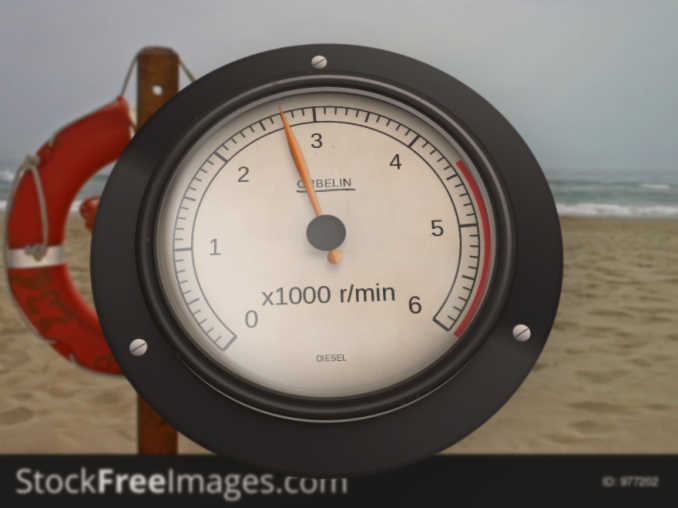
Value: 2700 rpm
